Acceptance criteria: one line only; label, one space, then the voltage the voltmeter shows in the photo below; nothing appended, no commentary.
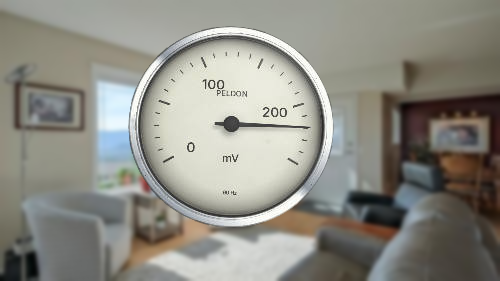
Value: 220 mV
